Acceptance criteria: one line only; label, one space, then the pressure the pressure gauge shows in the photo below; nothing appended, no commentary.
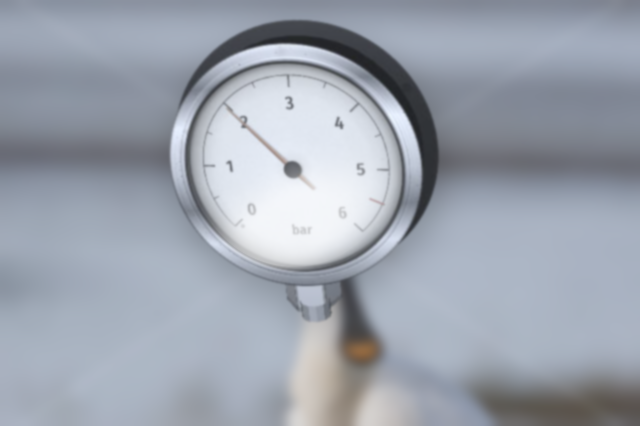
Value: 2 bar
